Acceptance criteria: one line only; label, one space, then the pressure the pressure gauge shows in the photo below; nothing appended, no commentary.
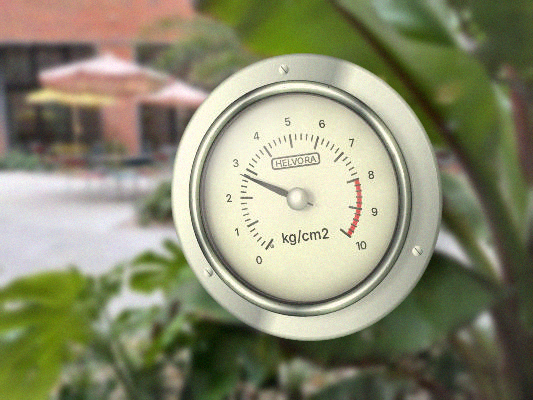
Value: 2.8 kg/cm²
